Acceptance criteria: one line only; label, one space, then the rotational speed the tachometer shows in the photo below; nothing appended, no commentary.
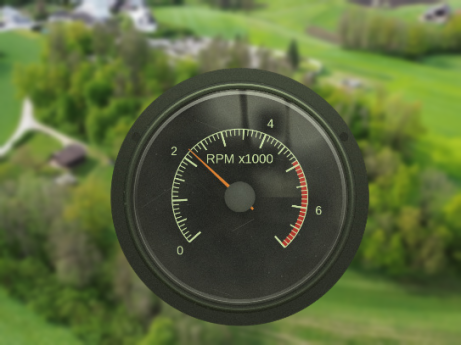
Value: 2200 rpm
